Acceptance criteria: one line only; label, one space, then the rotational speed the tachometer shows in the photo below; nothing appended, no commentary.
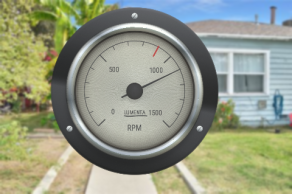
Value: 1100 rpm
